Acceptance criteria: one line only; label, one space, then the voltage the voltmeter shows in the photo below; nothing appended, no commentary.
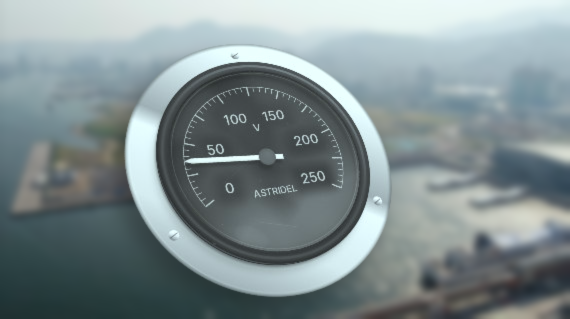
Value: 35 V
